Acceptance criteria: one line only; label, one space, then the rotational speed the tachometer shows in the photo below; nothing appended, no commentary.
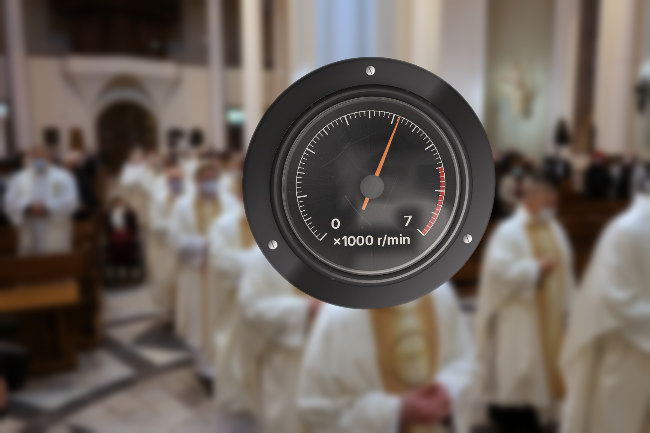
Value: 4100 rpm
